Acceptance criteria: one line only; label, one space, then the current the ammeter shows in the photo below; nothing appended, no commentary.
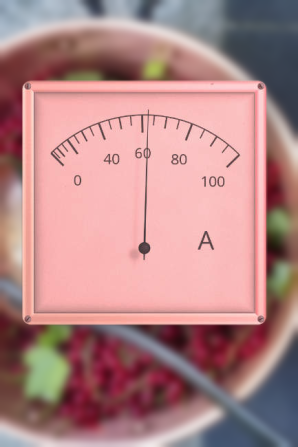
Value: 62.5 A
